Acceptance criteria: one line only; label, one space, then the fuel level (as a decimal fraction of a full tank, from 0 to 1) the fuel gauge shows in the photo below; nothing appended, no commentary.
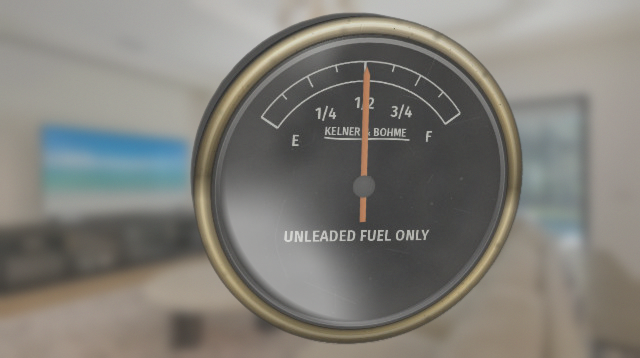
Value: 0.5
